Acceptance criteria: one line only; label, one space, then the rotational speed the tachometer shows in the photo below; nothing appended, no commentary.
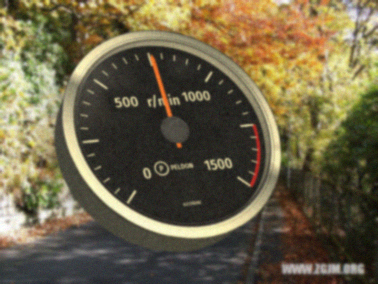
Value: 750 rpm
